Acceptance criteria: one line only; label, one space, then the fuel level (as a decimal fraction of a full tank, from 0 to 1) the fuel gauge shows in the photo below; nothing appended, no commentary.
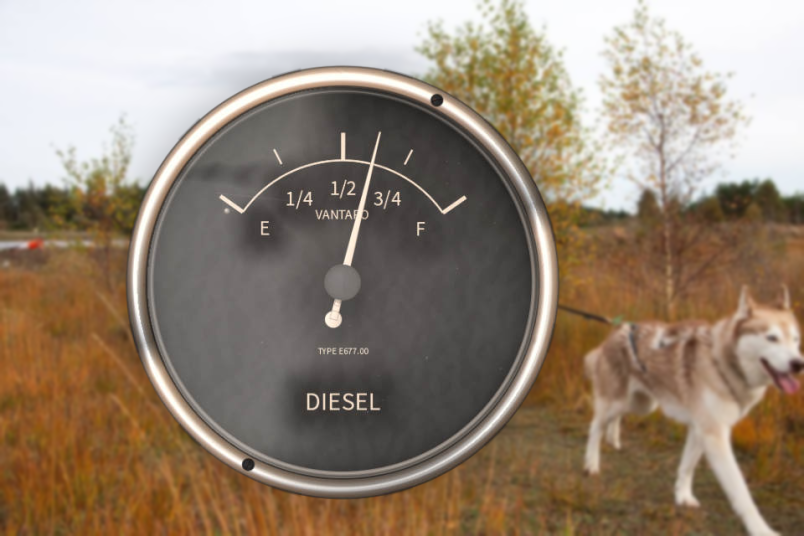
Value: 0.625
